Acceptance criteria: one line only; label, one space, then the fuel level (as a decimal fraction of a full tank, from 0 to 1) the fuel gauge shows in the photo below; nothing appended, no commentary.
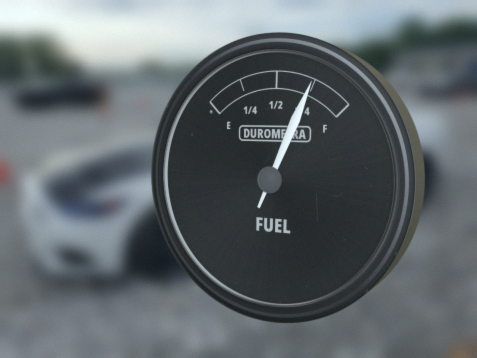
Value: 0.75
